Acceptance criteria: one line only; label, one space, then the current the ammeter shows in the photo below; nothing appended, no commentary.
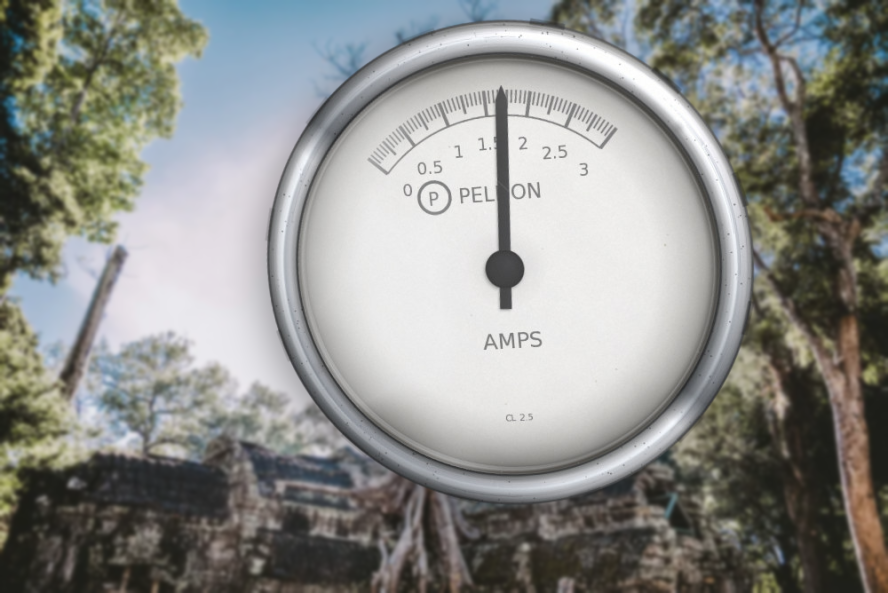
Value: 1.7 A
